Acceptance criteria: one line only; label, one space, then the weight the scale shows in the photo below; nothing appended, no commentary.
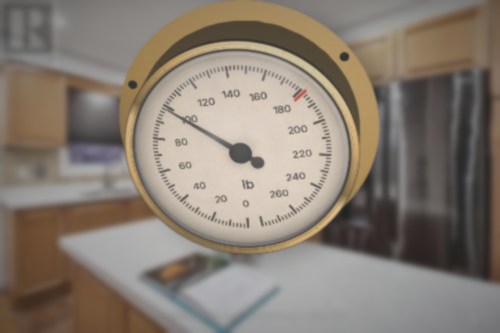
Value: 100 lb
